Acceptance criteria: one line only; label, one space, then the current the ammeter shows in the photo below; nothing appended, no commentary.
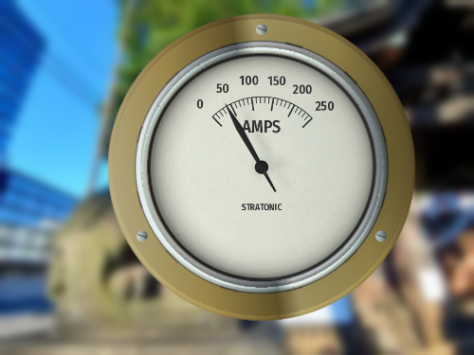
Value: 40 A
